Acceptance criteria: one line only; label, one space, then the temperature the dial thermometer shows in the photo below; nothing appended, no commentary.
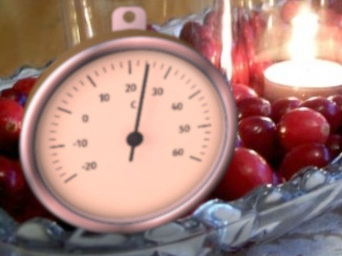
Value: 24 °C
